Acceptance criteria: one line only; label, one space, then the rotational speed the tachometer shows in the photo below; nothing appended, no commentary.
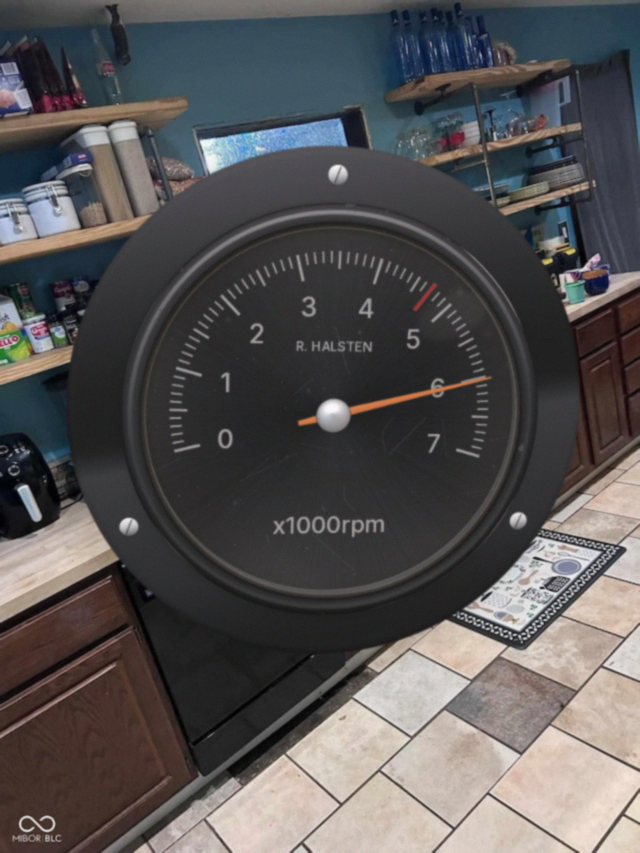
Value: 6000 rpm
